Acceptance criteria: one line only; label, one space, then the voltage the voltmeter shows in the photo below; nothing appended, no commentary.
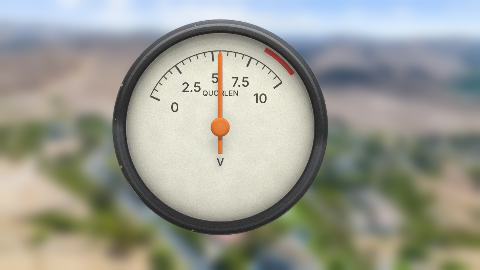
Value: 5.5 V
